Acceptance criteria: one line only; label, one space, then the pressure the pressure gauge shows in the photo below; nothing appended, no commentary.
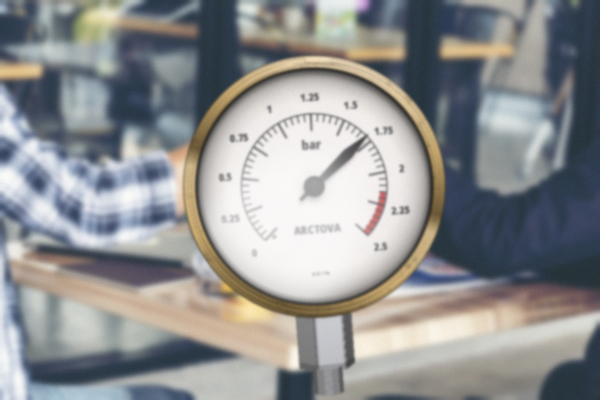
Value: 1.7 bar
